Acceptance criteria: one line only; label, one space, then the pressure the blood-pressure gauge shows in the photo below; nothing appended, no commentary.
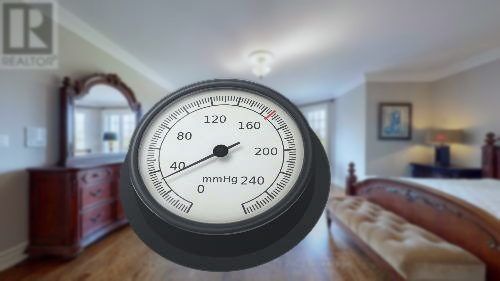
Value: 30 mmHg
